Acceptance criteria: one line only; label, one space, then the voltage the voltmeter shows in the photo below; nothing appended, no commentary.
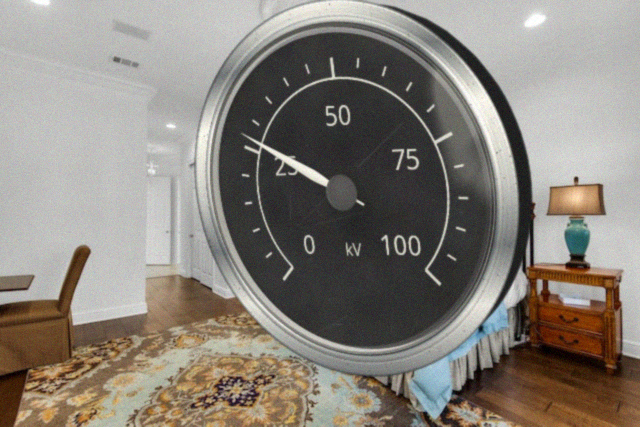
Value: 27.5 kV
